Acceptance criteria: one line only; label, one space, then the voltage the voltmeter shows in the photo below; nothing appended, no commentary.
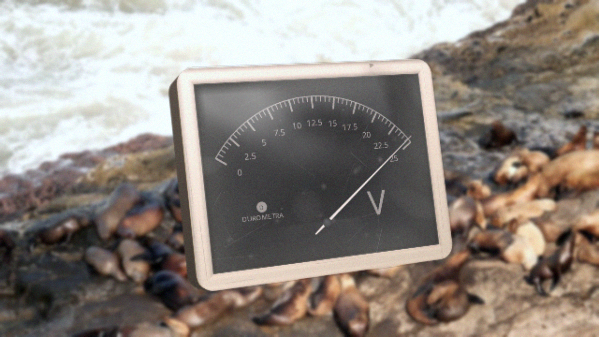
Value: 24.5 V
